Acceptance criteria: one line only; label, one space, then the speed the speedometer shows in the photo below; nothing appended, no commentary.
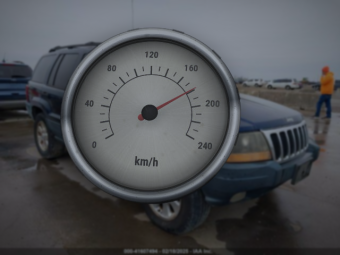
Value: 180 km/h
